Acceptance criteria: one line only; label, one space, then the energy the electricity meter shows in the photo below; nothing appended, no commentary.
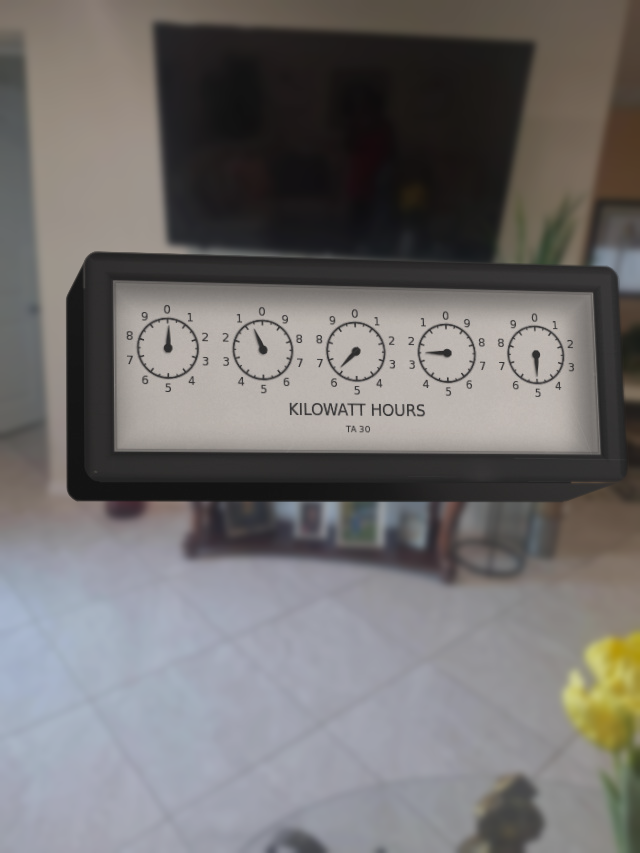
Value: 625 kWh
